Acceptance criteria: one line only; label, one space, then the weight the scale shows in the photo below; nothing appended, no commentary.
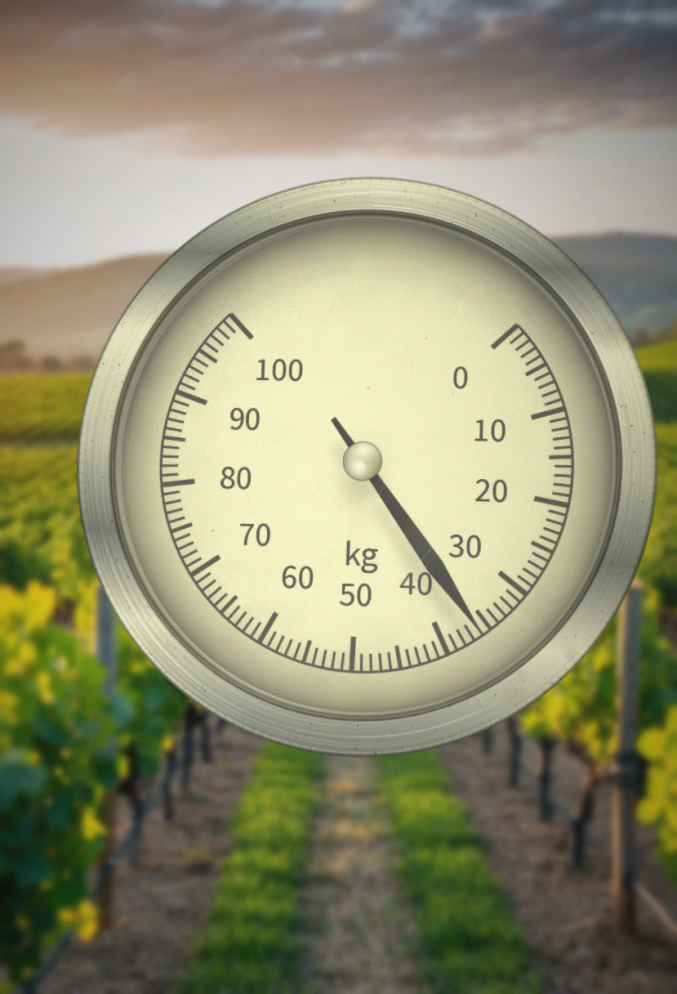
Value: 36 kg
